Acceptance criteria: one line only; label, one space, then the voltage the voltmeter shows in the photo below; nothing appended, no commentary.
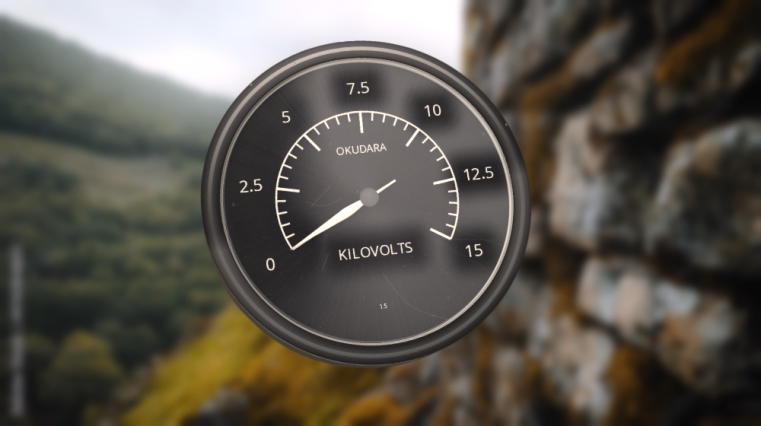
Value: 0 kV
